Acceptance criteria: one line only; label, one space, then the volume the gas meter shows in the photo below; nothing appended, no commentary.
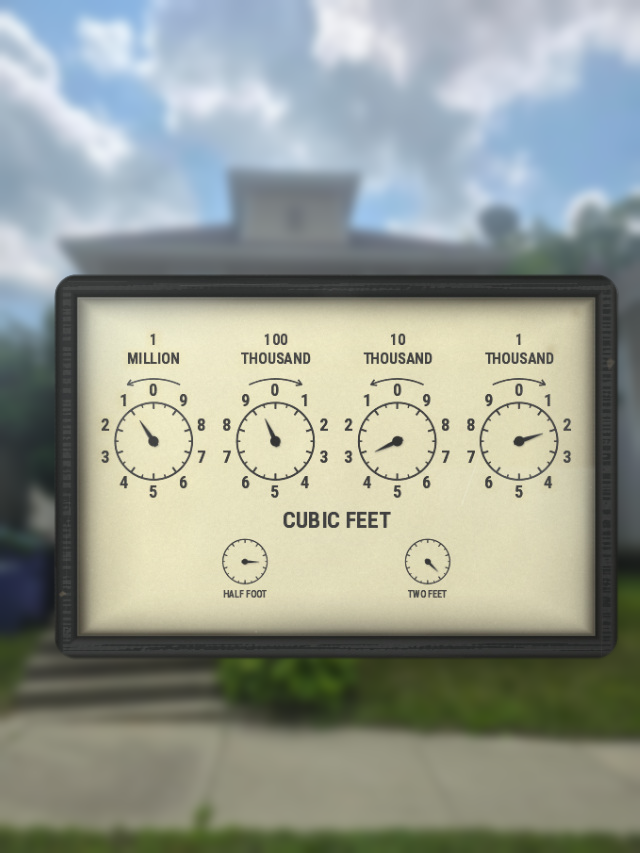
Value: 93200 ft³
